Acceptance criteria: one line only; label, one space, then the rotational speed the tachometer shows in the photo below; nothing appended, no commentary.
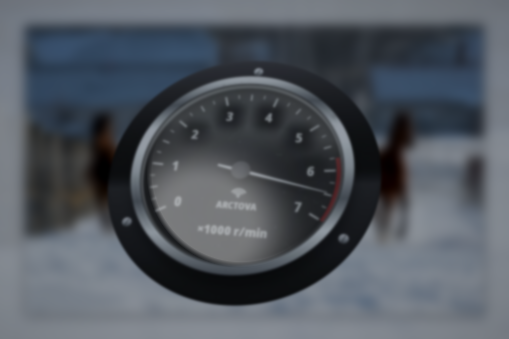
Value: 6500 rpm
